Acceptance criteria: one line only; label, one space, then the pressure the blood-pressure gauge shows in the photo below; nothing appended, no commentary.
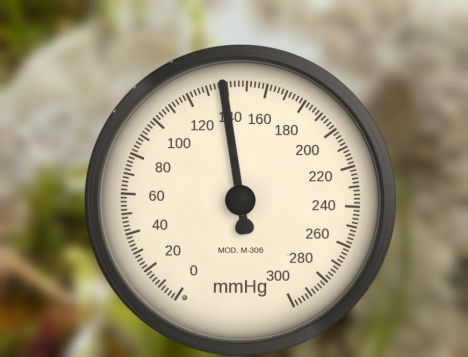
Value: 138 mmHg
